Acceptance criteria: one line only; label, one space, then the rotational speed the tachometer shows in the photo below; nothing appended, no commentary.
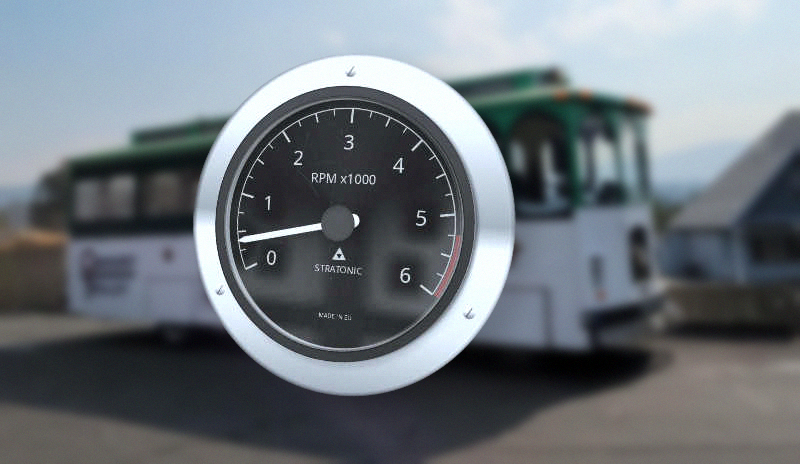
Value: 375 rpm
